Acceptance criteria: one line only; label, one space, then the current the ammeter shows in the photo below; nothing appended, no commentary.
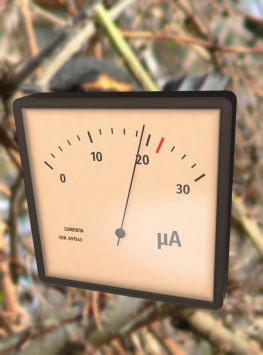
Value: 19 µA
